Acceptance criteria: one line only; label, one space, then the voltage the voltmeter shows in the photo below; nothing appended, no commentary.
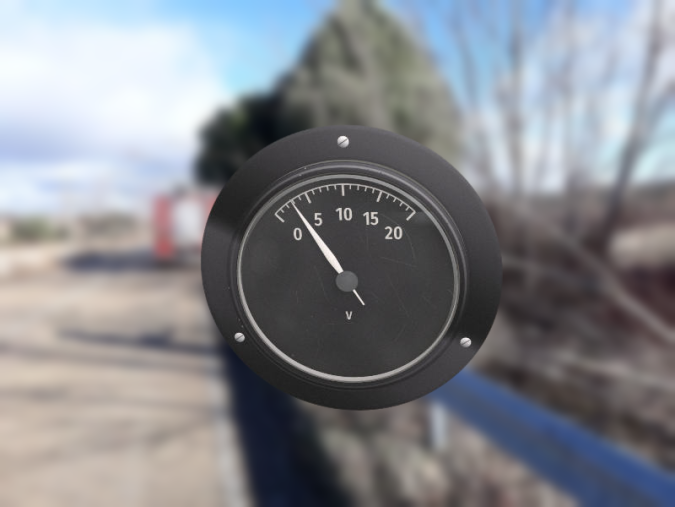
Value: 3 V
